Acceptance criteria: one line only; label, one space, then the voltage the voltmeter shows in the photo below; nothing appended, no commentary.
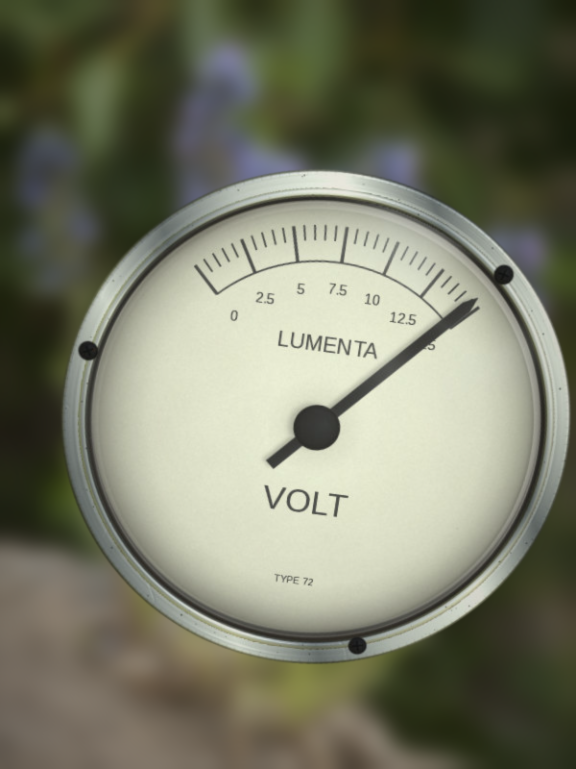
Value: 14.5 V
